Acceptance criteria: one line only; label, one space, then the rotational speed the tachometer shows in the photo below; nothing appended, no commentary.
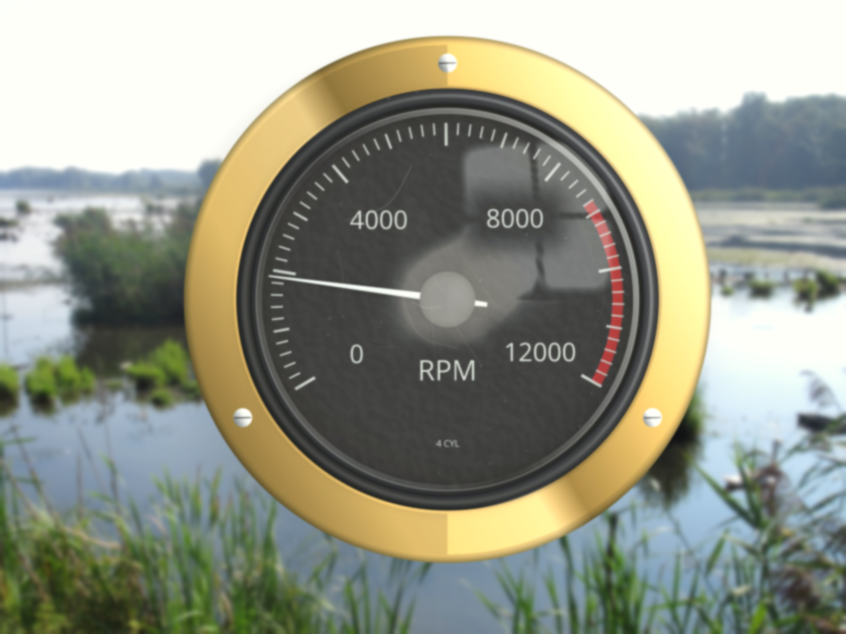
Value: 1900 rpm
